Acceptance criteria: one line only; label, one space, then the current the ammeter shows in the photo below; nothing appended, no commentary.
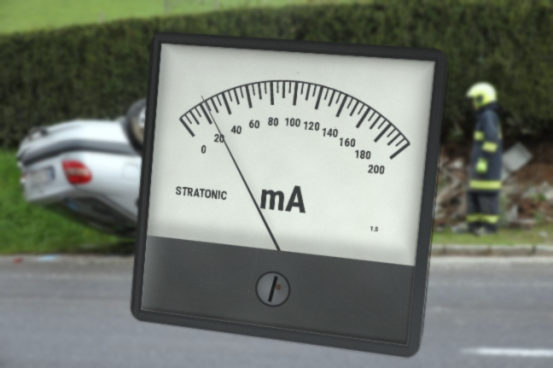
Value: 25 mA
